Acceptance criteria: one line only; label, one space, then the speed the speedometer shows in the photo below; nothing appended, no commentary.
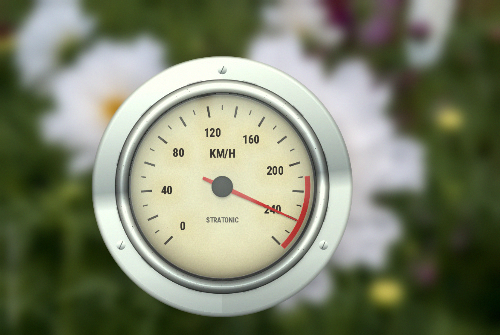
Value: 240 km/h
